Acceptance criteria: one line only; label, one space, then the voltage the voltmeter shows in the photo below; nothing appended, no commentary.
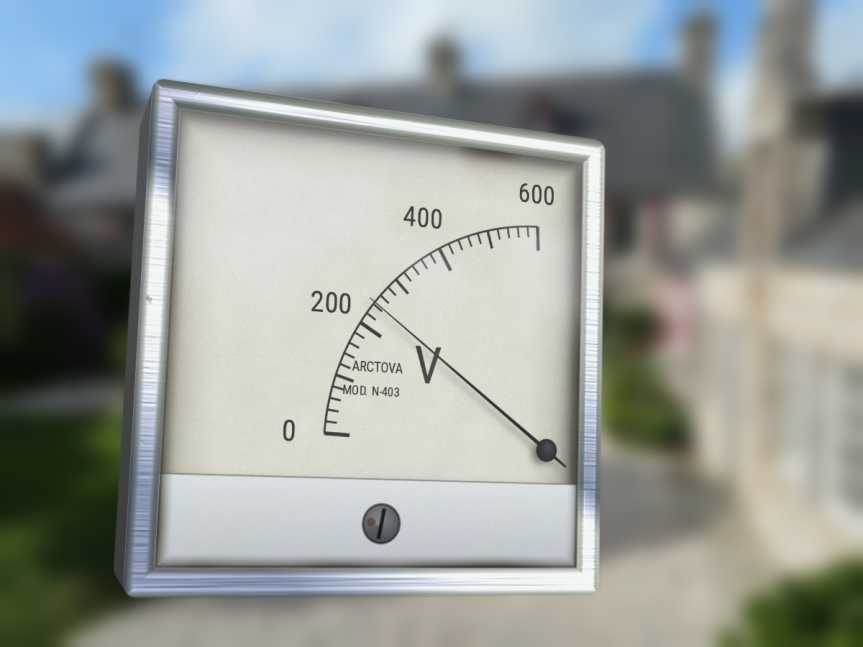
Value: 240 V
